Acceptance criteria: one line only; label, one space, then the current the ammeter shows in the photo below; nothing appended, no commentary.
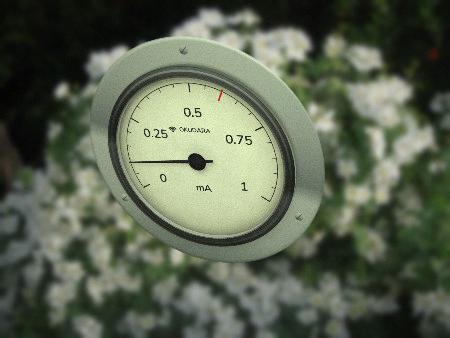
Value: 0.1 mA
